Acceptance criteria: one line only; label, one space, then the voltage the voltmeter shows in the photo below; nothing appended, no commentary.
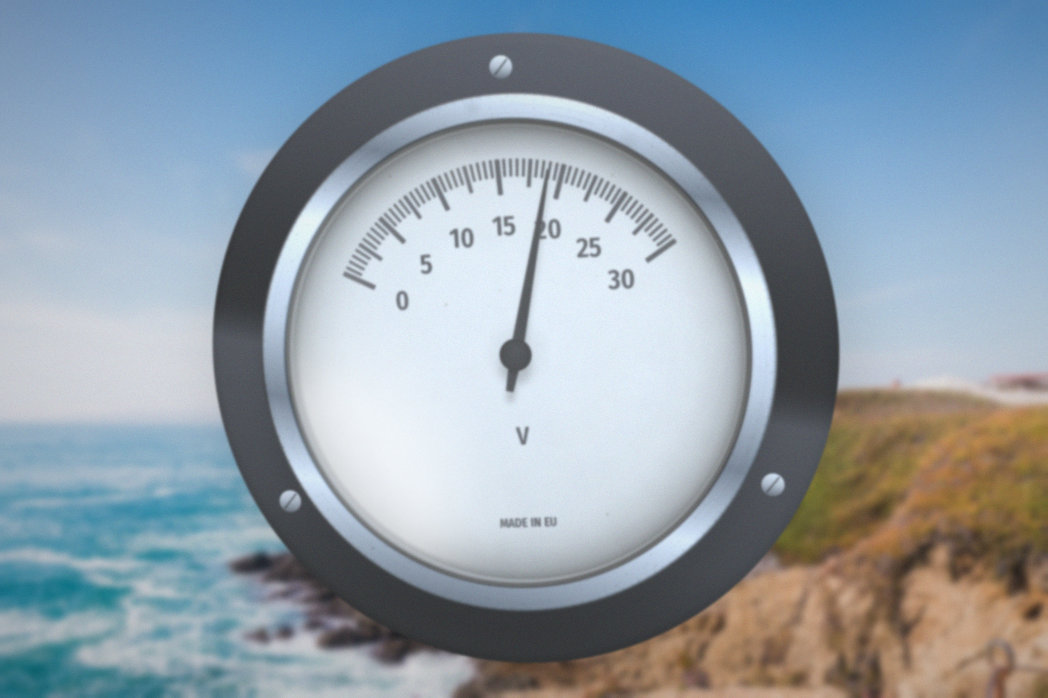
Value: 19 V
